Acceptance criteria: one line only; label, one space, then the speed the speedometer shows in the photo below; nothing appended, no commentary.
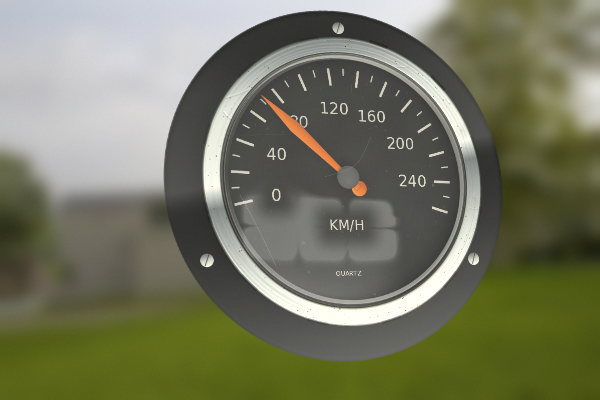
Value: 70 km/h
